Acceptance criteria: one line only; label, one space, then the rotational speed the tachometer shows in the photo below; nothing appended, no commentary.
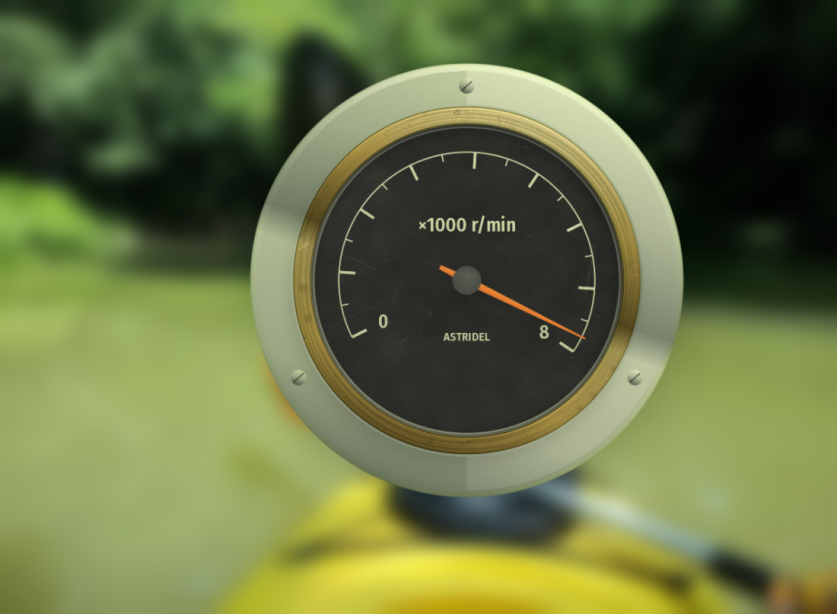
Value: 7750 rpm
